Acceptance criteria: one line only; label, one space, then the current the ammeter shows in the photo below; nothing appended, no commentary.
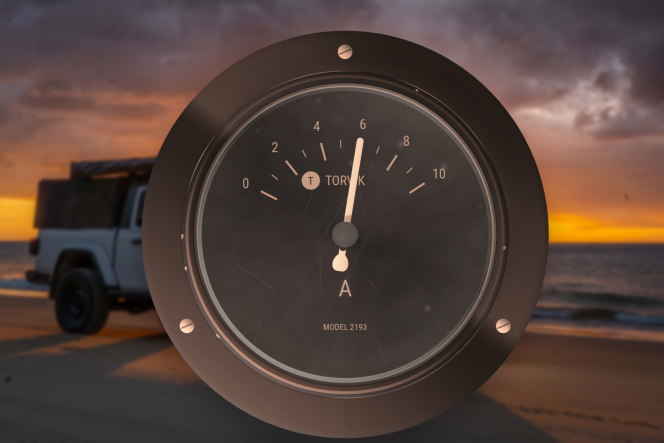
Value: 6 A
